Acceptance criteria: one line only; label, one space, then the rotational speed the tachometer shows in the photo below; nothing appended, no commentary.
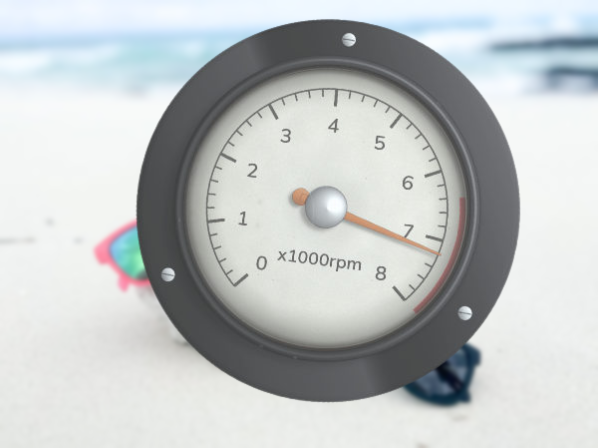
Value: 7200 rpm
